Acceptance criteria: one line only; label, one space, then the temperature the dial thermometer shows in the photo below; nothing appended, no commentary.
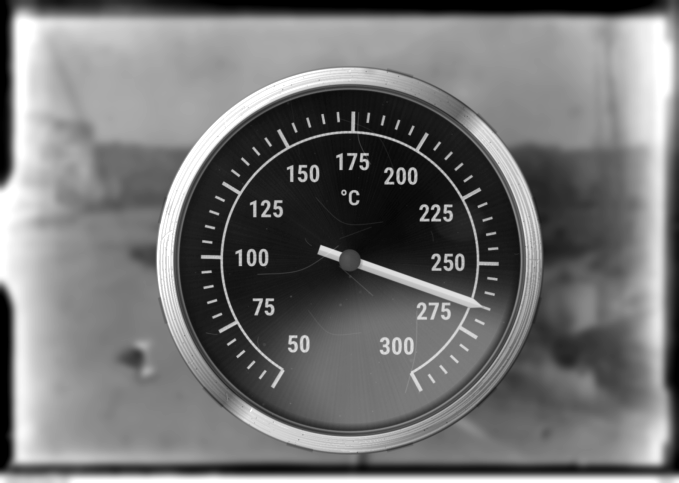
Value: 265 °C
